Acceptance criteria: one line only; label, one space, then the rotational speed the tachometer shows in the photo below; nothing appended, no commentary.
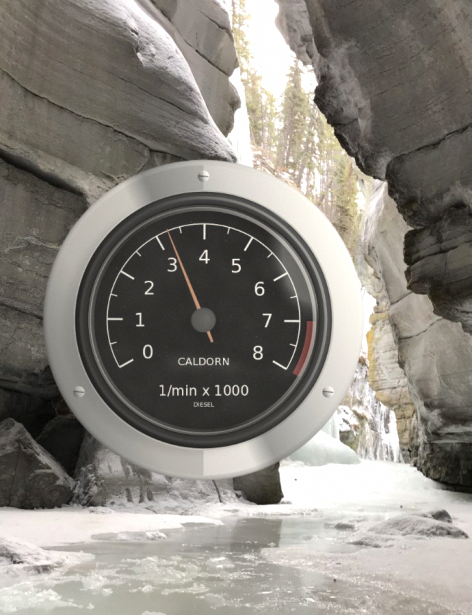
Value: 3250 rpm
